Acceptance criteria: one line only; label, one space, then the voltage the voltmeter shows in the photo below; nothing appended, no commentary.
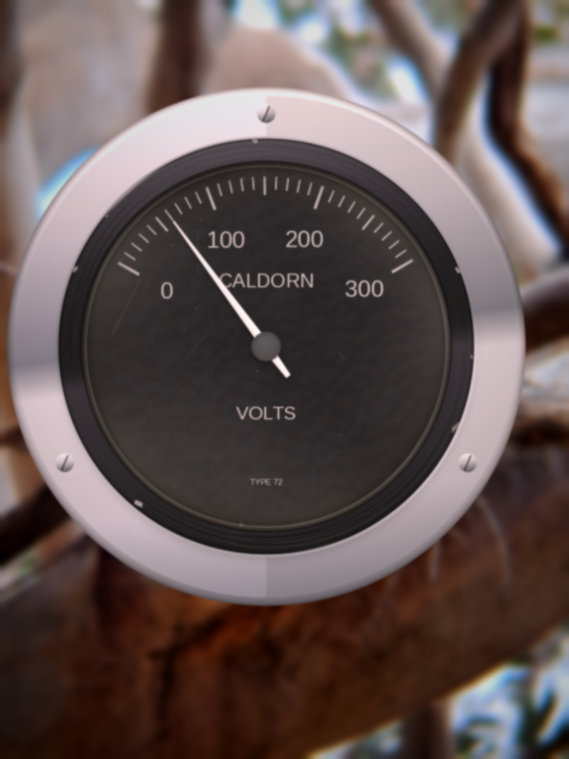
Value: 60 V
